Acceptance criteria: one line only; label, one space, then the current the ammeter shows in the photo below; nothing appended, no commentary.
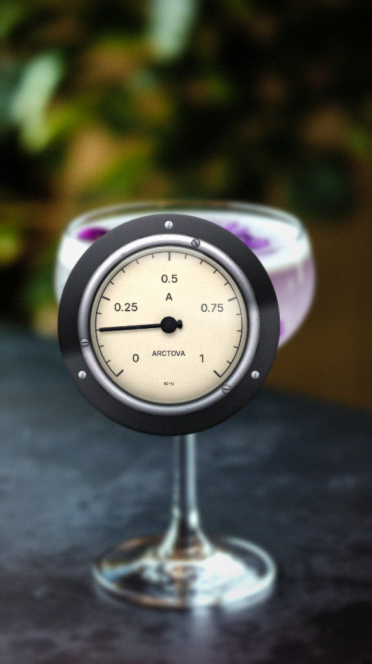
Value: 0.15 A
